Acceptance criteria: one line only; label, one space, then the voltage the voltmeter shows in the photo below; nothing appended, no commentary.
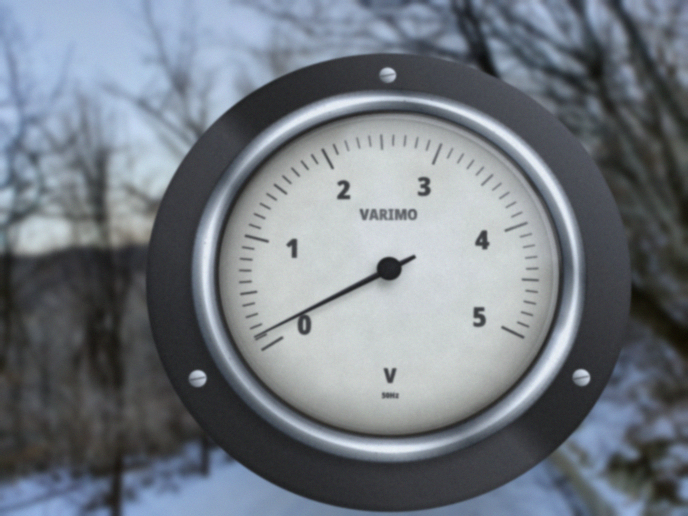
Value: 0.1 V
